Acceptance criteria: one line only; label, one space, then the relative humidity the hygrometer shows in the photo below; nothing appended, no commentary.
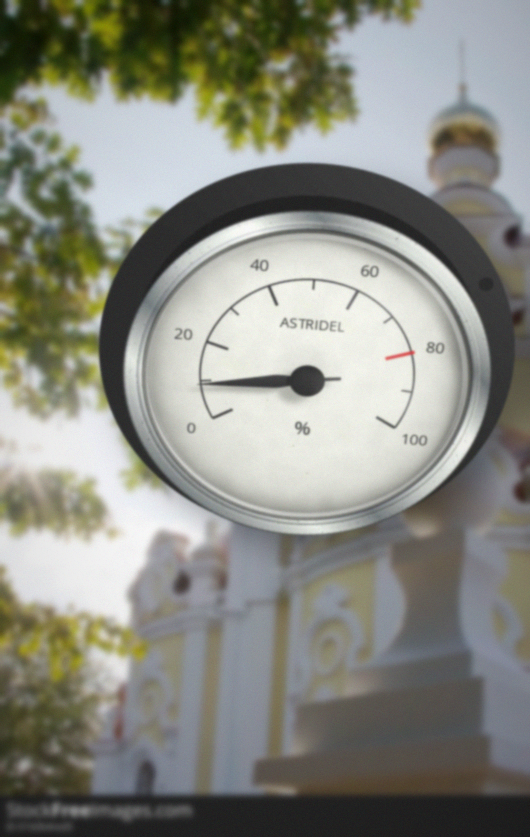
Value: 10 %
